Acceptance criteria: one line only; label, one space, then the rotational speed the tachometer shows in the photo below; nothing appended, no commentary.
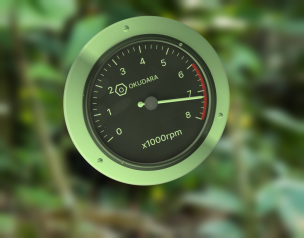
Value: 7200 rpm
